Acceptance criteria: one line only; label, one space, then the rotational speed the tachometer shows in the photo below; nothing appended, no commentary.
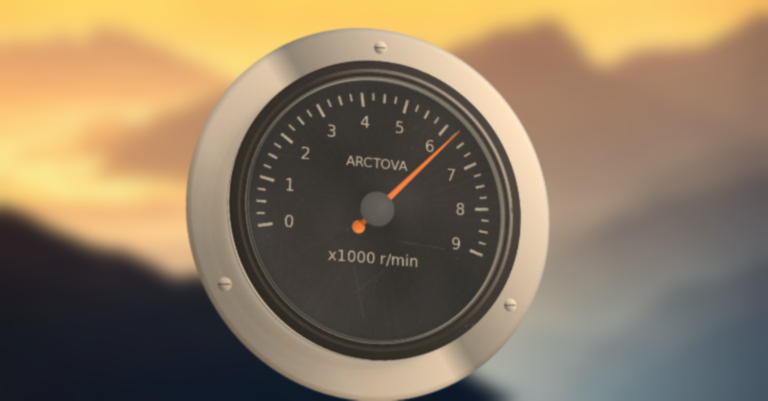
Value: 6250 rpm
